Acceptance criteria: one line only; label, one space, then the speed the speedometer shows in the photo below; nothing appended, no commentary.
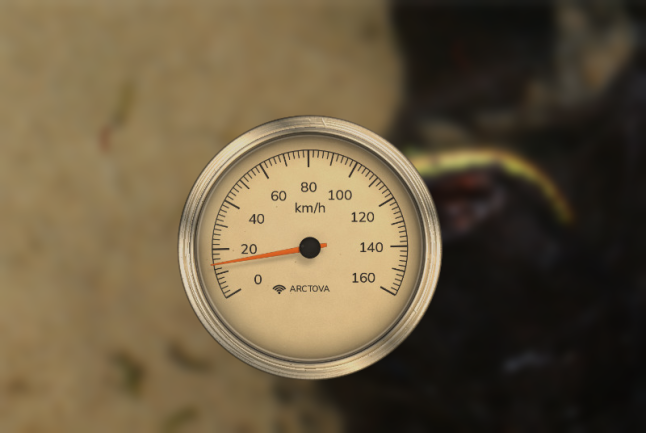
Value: 14 km/h
